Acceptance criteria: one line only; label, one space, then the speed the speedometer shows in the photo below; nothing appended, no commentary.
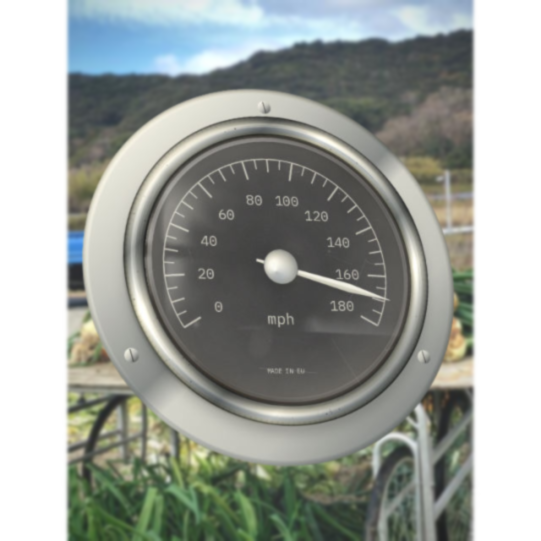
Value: 170 mph
